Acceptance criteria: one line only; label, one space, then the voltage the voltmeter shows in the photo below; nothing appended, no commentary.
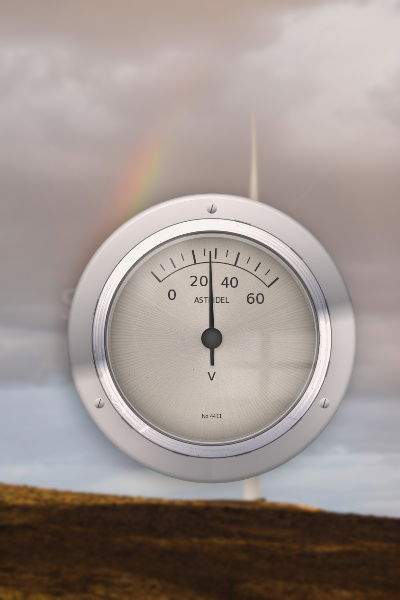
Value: 27.5 V
